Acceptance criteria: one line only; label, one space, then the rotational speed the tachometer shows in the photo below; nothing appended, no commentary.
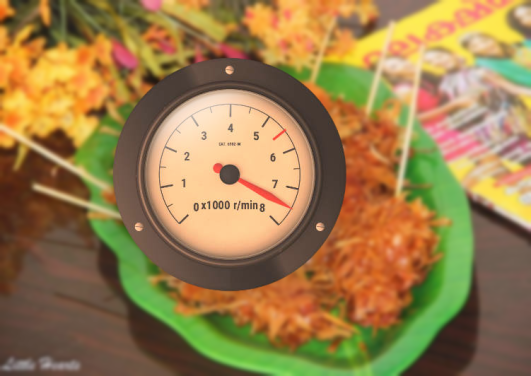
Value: 7500 rpm
